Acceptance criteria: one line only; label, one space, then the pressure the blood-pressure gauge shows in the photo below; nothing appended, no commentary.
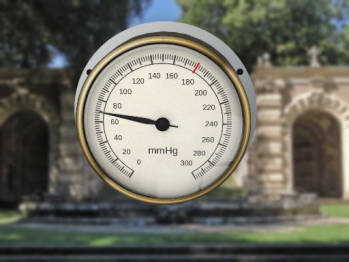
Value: 70 mmHg
